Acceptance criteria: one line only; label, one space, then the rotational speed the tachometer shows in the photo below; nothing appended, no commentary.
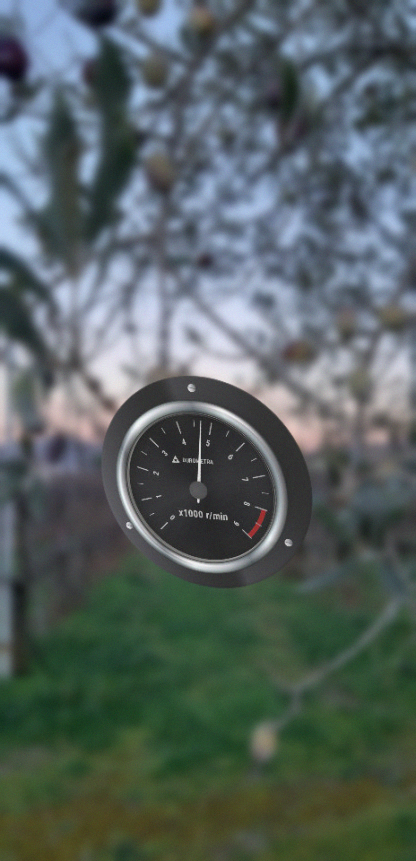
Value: 4750 rpm
